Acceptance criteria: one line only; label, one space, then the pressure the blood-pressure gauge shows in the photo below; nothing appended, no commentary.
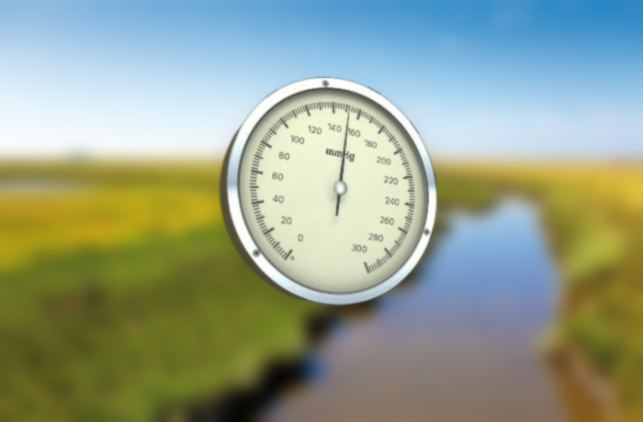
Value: 150 mmHg
